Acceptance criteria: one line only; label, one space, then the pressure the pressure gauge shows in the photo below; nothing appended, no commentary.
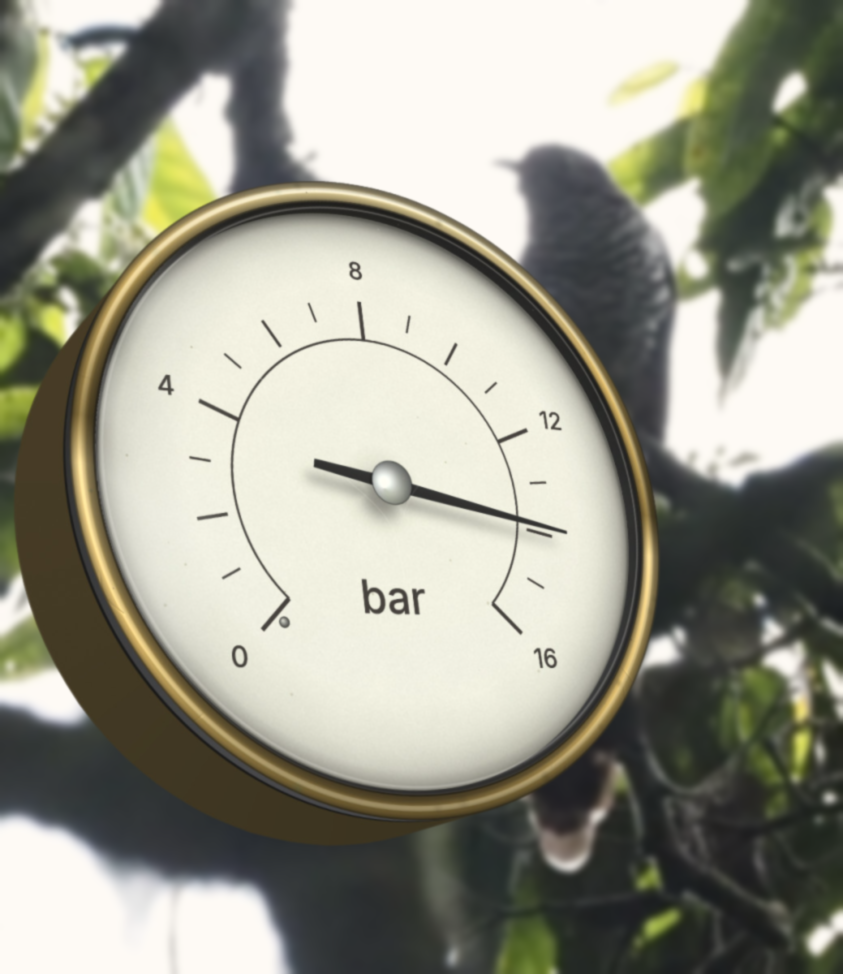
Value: 14 bar
